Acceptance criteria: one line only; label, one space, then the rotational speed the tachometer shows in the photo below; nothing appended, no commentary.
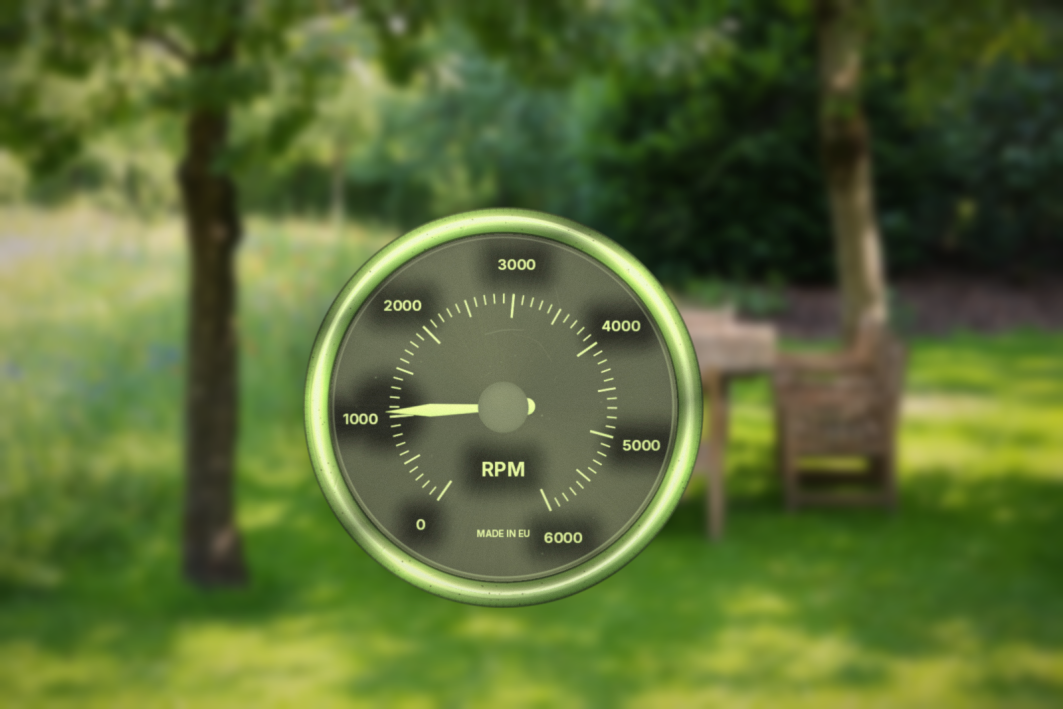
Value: 1050 rpm
